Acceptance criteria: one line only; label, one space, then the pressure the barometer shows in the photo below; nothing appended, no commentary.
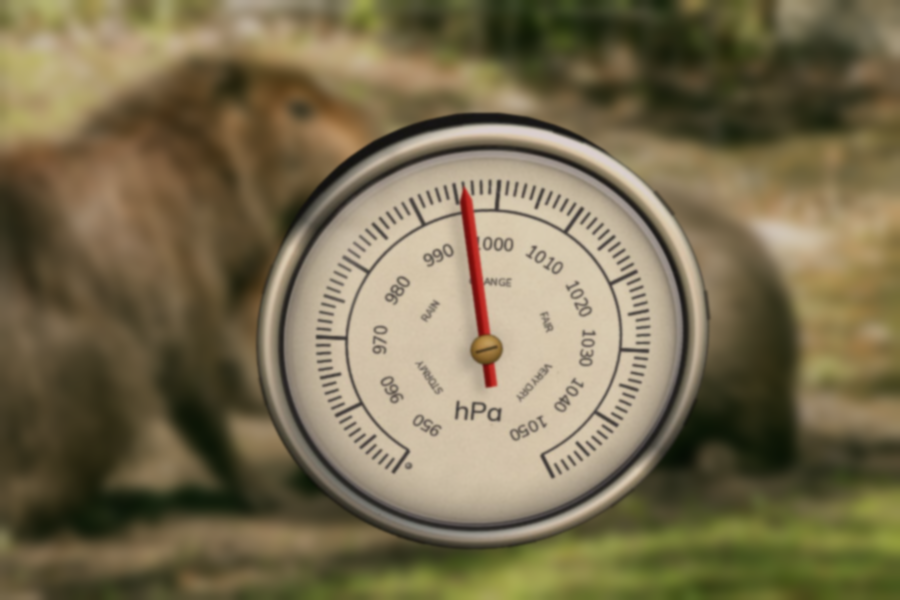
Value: 996 hPa
